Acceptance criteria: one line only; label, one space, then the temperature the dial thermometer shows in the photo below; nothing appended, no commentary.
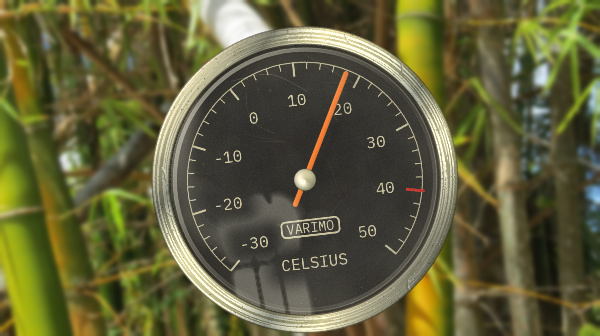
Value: 18 °C
